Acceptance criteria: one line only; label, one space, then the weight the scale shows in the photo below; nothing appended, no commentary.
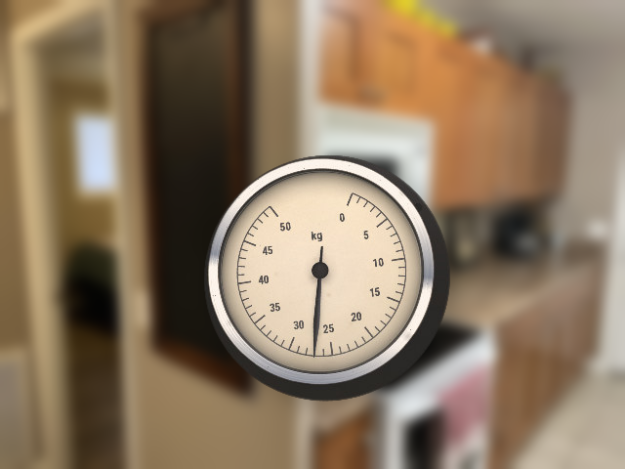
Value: 27 kg
